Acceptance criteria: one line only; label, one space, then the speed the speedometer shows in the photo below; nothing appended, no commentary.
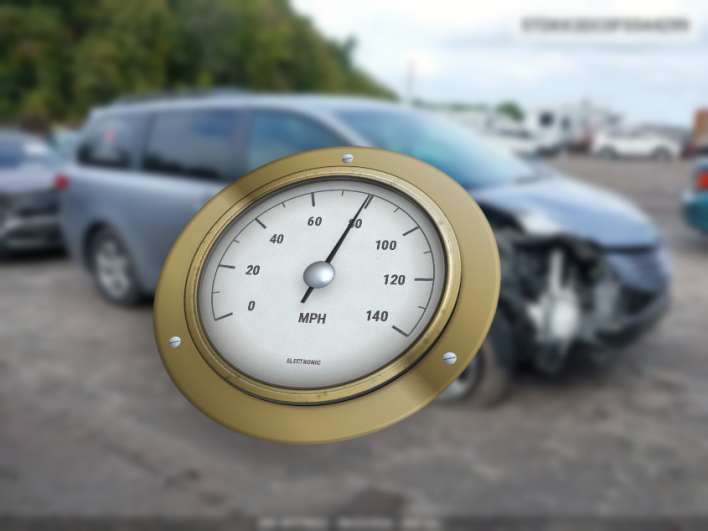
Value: 80 mph
